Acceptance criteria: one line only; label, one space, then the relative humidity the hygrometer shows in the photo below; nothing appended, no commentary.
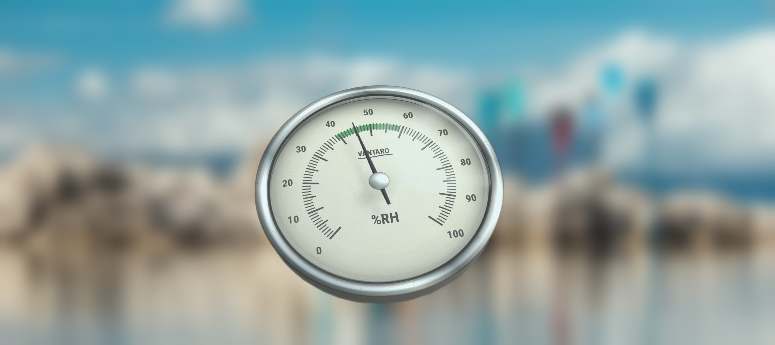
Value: 45 %
